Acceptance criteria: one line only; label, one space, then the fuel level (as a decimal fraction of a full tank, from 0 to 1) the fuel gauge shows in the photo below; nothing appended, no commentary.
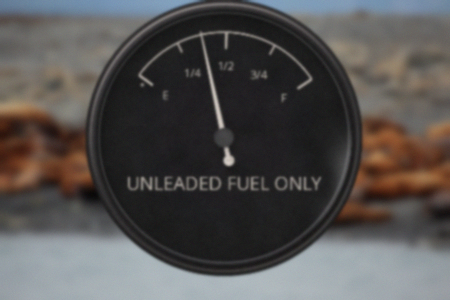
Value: 0.375
